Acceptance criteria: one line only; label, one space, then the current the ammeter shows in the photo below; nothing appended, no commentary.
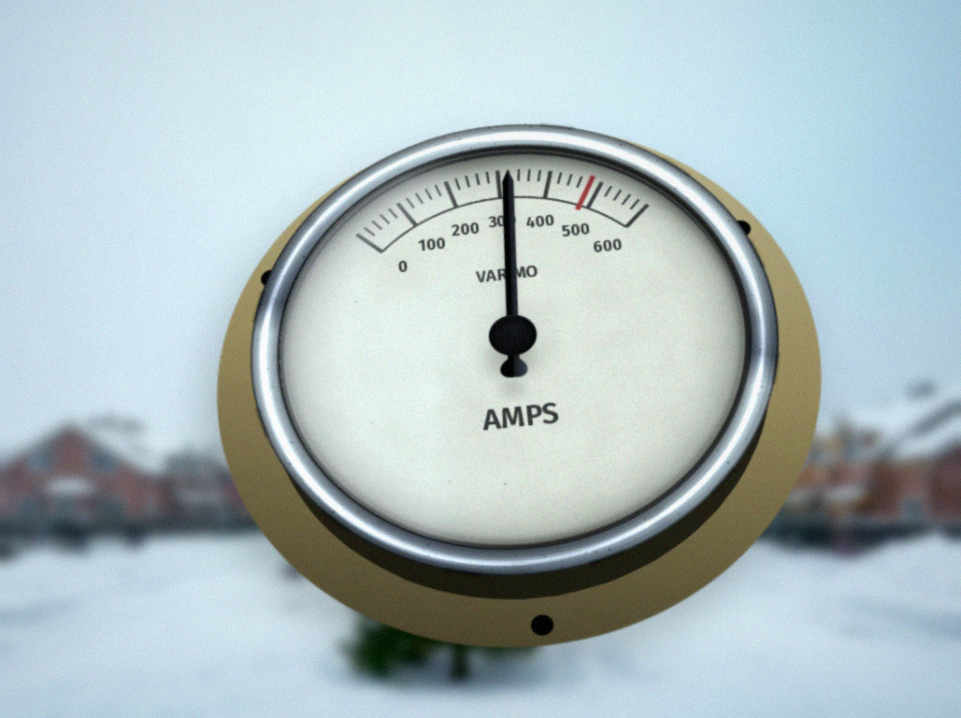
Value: 320 A
